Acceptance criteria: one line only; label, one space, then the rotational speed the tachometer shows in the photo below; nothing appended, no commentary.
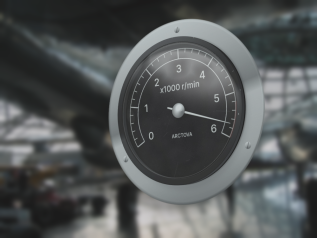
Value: 5700 rpm
